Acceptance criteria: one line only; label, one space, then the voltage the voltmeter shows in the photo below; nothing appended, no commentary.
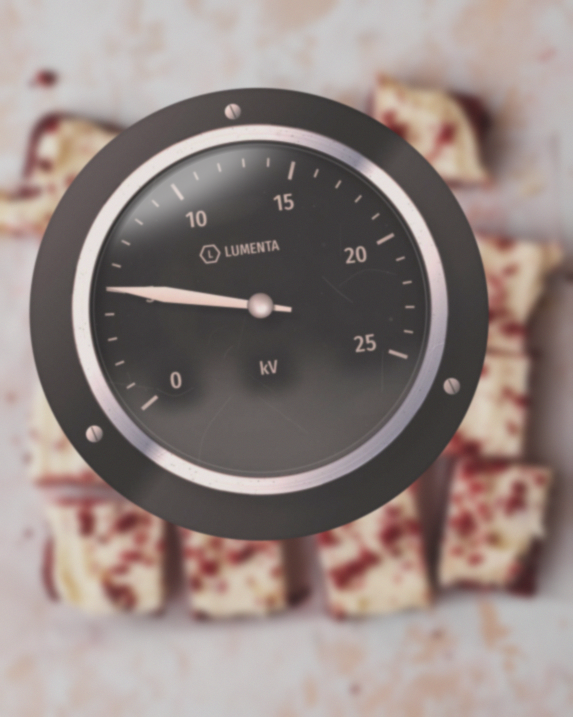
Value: 5 kV
